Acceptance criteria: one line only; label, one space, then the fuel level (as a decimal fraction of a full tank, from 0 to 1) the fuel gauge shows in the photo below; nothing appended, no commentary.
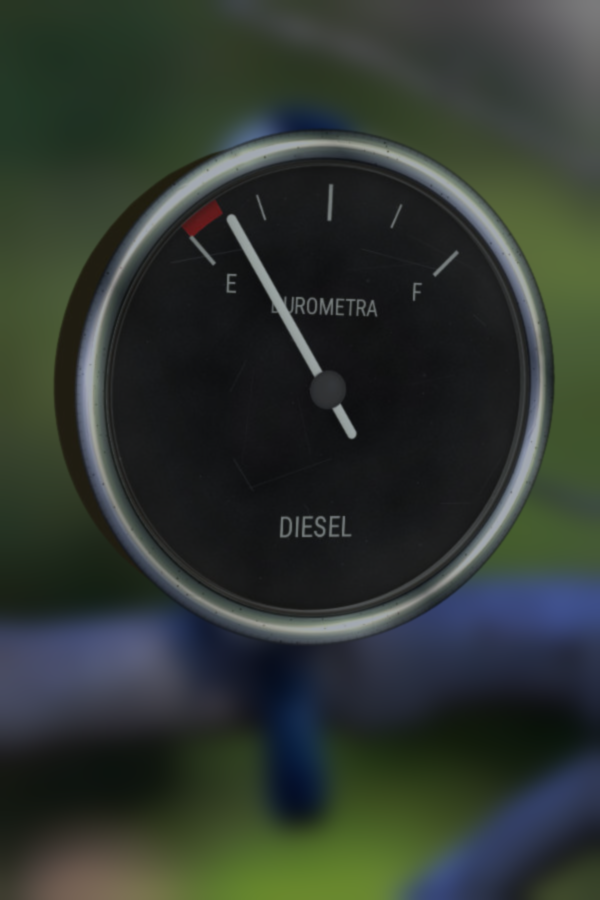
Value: 0.125
